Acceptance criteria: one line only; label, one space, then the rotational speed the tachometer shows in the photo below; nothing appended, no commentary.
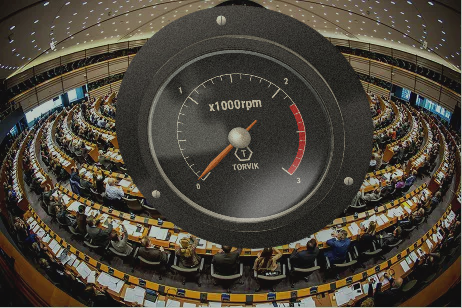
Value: 50 rpm
